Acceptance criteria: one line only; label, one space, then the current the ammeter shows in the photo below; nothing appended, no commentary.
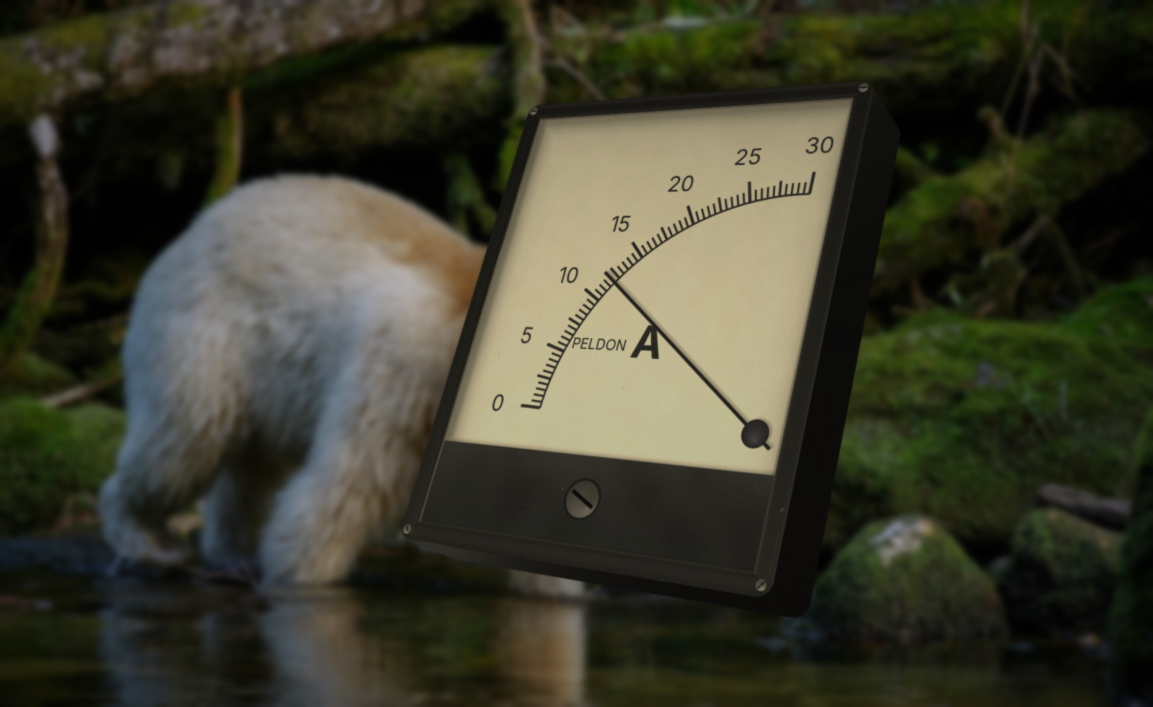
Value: 12 A
